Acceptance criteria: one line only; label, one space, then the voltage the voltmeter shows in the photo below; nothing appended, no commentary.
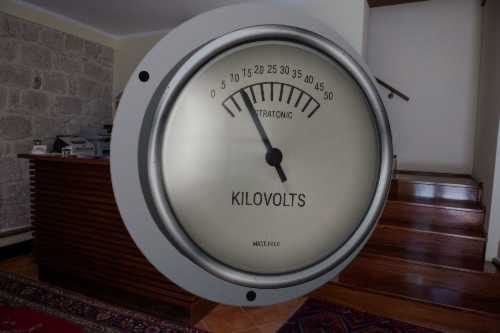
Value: 10 kV
